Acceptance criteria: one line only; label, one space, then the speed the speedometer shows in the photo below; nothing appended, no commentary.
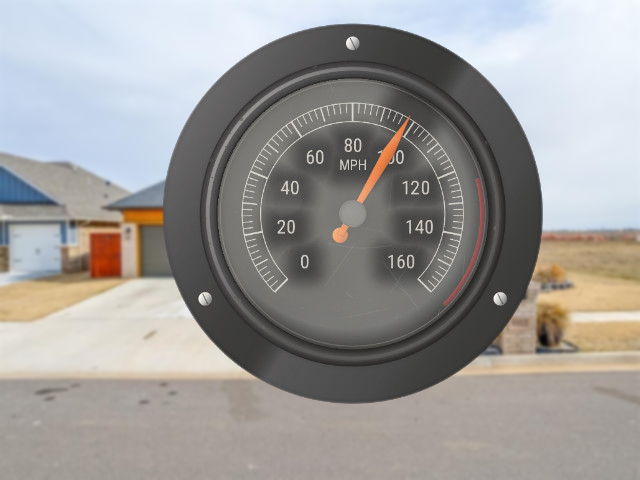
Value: 98 mph
